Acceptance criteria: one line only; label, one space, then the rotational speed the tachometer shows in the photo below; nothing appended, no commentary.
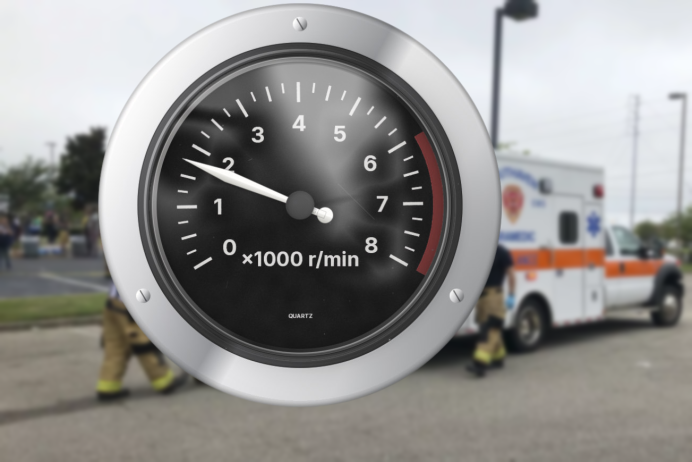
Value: 1750 rpm
